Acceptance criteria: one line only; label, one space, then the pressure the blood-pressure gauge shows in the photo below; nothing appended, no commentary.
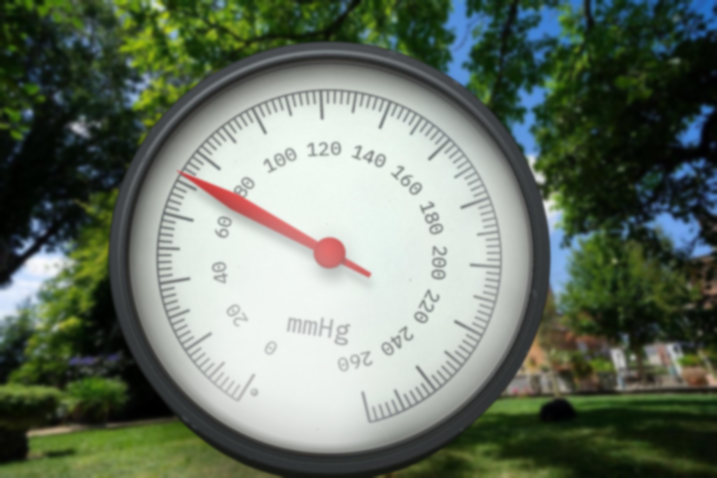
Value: 72 mmHg
